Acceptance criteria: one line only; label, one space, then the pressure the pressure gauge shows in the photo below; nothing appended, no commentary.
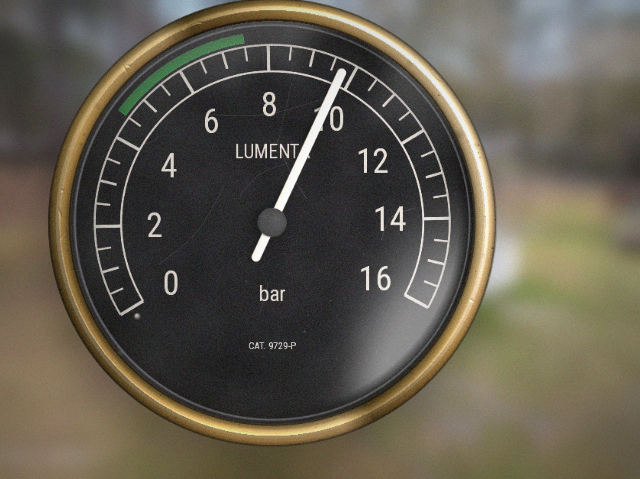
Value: 9.75 bar
